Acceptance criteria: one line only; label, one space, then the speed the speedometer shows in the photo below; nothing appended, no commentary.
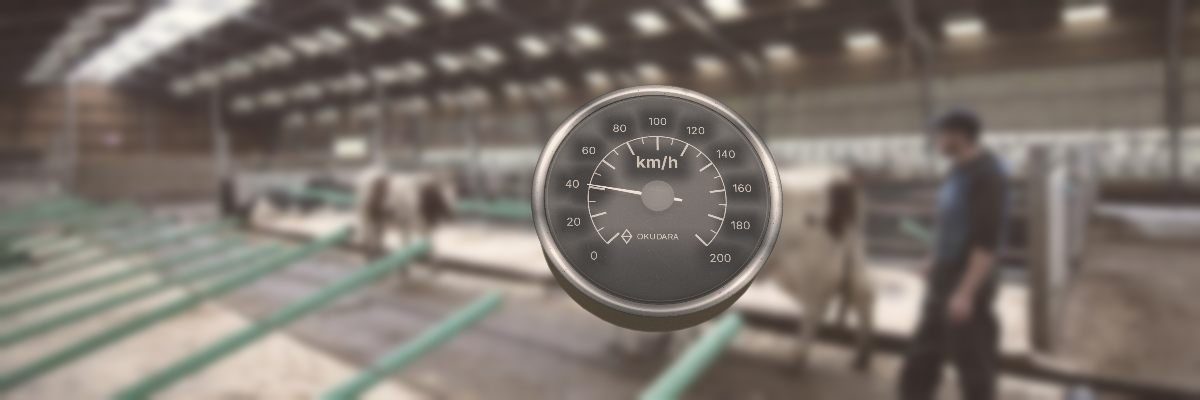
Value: 40 km/h
